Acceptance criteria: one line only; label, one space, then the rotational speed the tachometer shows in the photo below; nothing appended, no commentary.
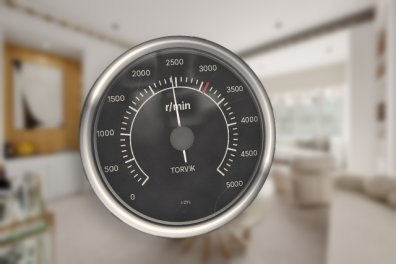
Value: 2400 rpm
